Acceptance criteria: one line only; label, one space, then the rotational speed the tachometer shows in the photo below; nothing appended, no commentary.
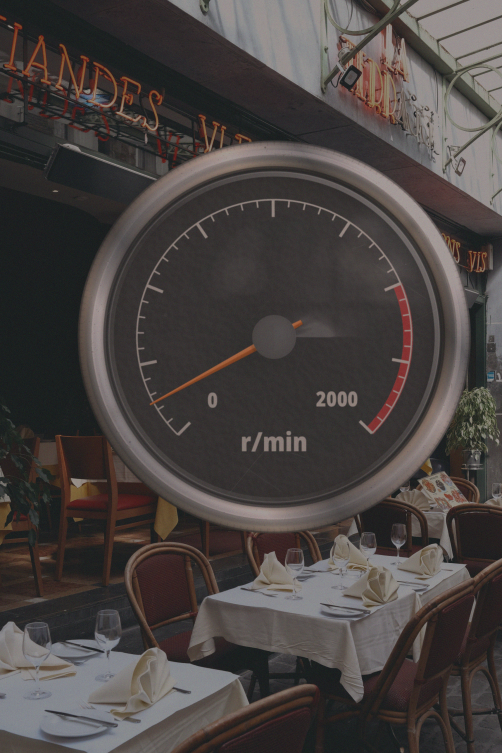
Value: 125 rpm
